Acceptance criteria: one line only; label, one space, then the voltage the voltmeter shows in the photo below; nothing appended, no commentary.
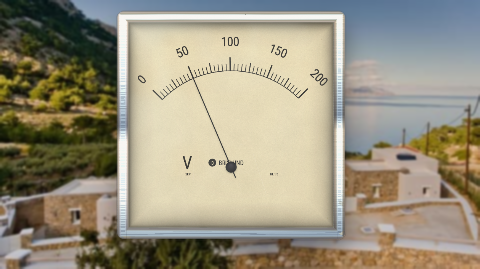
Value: 50 V
